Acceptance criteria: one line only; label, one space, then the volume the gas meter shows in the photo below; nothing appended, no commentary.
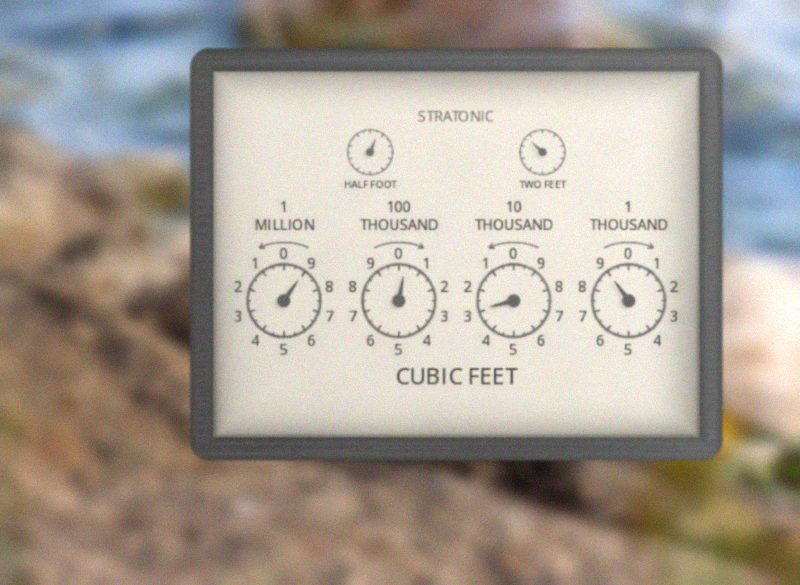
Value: 902900 ft³
